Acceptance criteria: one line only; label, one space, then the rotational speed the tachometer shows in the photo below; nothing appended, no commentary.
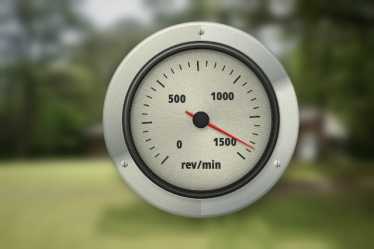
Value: 1425 rpm
